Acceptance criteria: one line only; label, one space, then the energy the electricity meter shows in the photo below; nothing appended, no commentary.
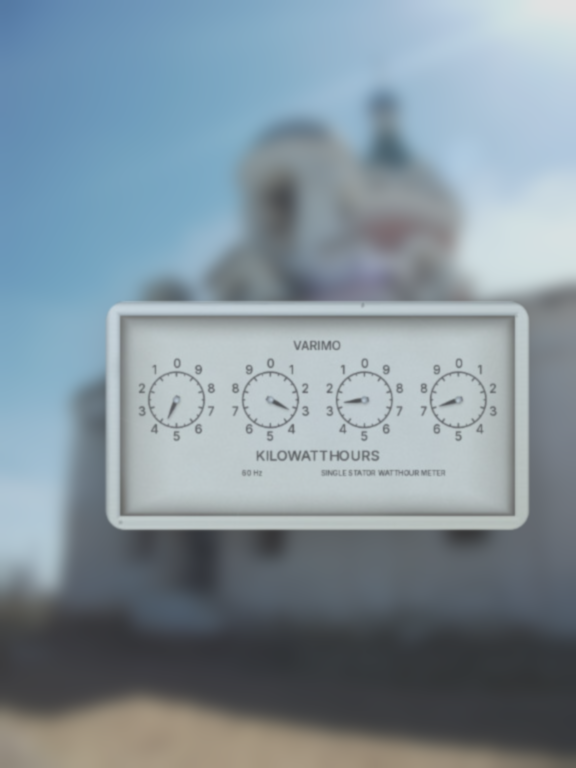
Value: 4327 kWh
